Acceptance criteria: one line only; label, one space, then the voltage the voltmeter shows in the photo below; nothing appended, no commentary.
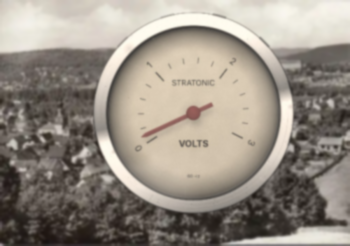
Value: 0.1 V
